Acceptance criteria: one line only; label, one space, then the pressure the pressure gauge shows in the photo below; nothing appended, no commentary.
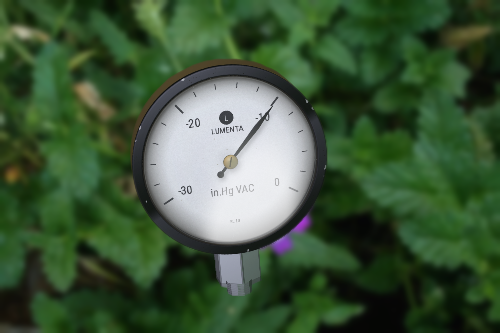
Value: -10 inHg
